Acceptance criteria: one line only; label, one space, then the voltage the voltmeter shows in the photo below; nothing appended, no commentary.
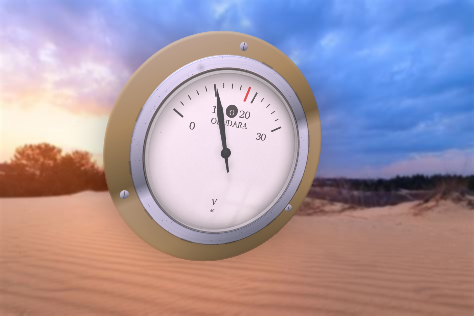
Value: 10 V
